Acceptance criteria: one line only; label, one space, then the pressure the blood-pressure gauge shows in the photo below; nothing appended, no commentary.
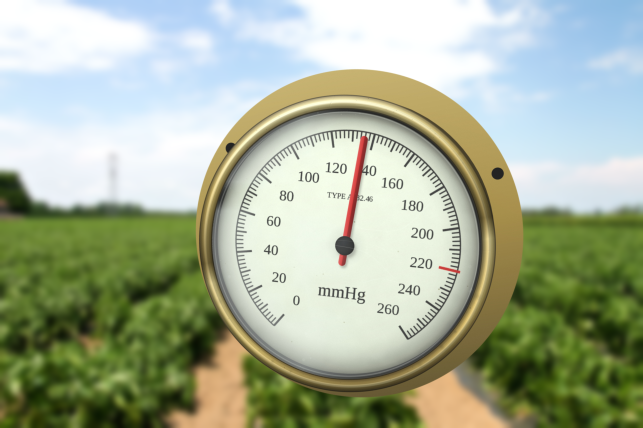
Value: 136 mmHg
